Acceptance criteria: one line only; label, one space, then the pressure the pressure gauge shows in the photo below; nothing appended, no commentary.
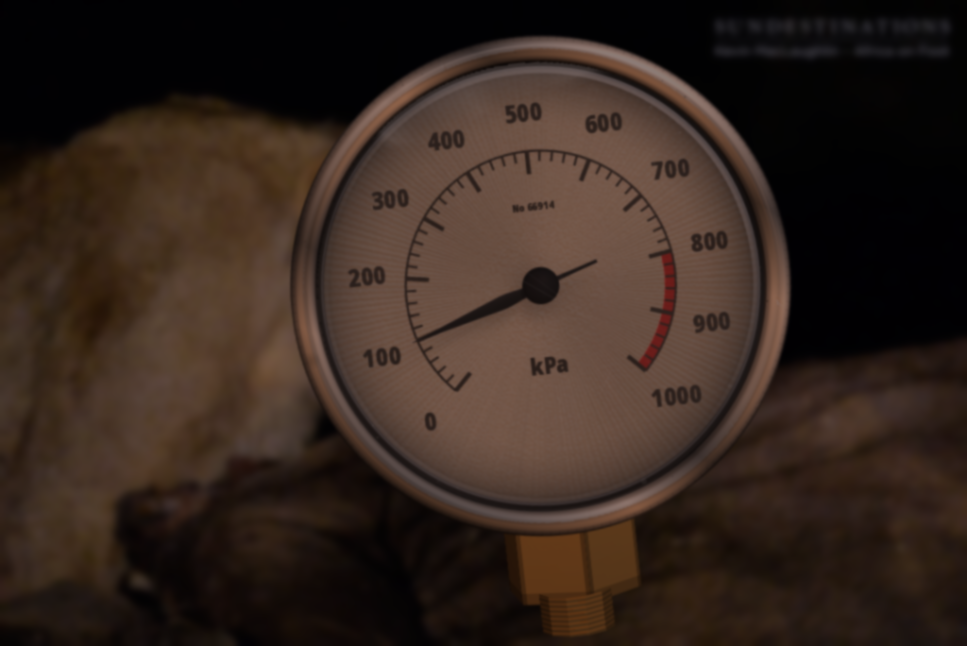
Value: 100 kPa
